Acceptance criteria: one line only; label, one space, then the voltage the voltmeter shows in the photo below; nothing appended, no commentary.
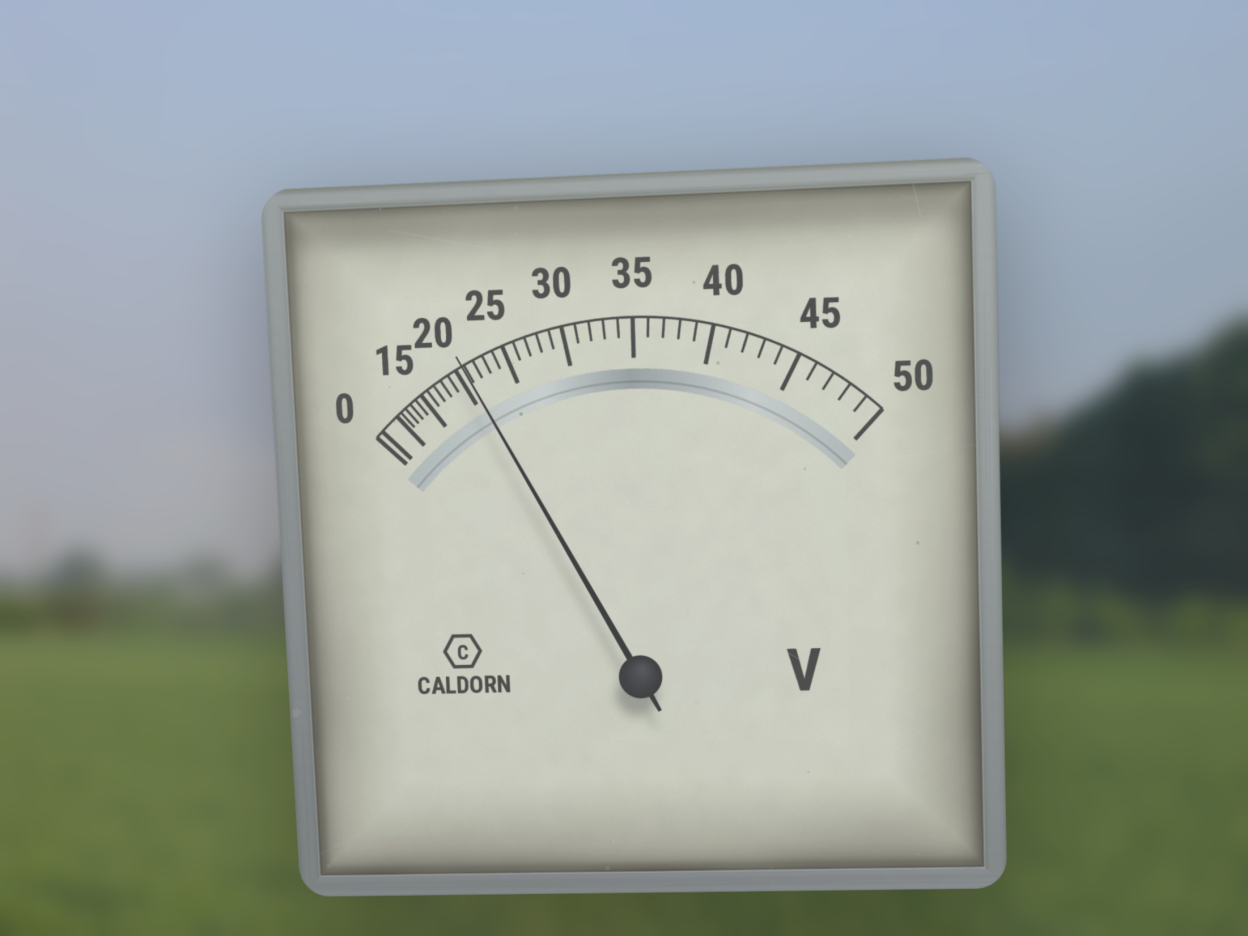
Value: 21 V
